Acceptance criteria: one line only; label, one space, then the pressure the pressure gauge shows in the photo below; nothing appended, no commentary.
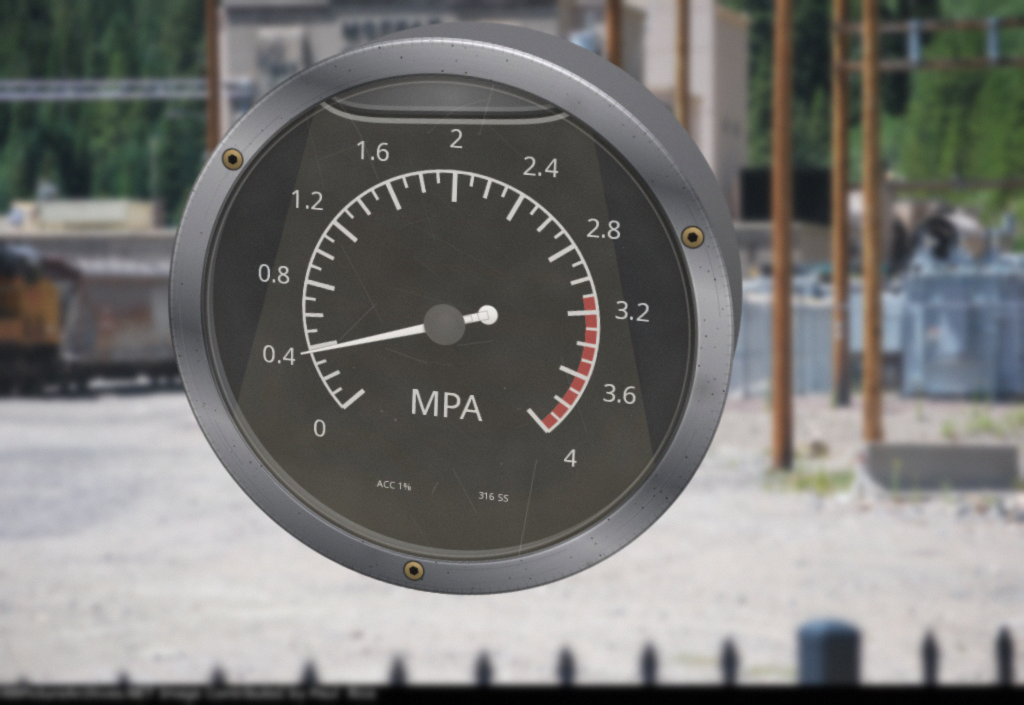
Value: 0.4 MPa
